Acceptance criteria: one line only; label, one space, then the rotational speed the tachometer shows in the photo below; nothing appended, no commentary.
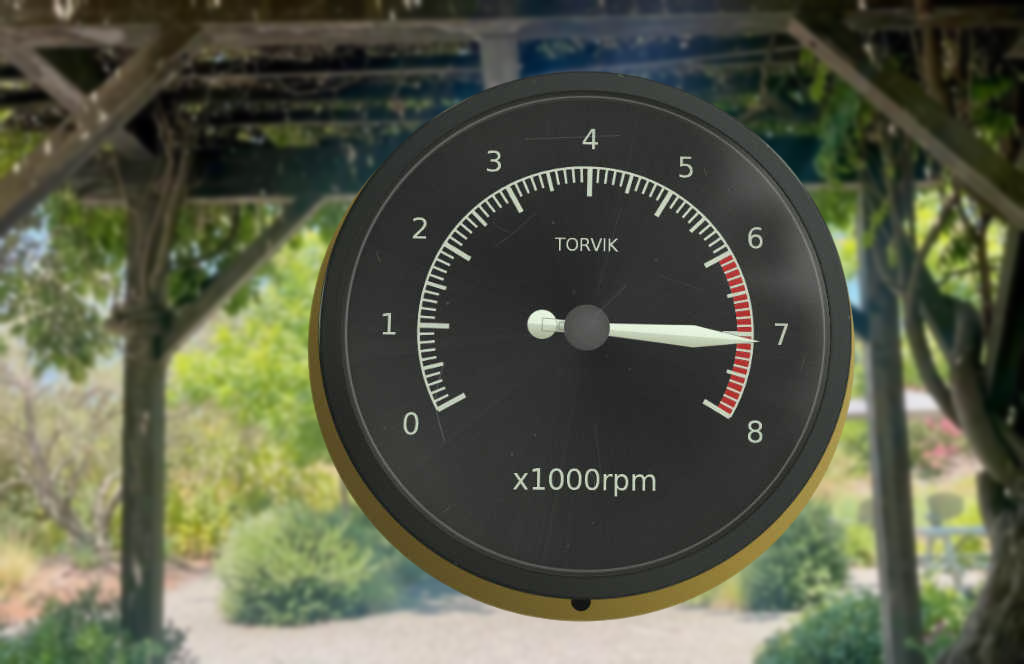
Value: 7100 rpm
